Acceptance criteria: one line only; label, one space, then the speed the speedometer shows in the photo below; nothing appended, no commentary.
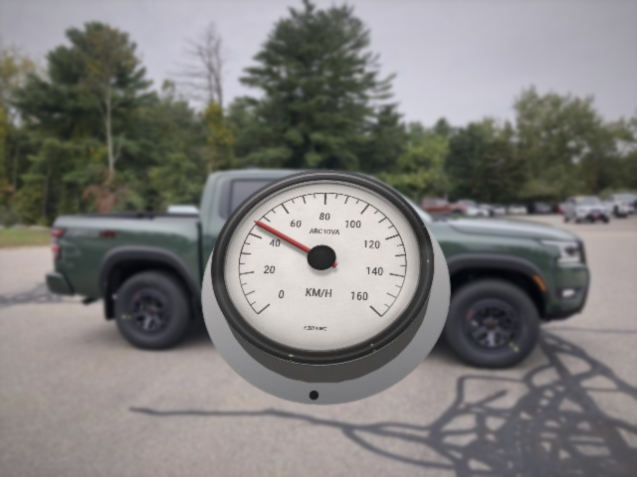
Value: 45 km/h
